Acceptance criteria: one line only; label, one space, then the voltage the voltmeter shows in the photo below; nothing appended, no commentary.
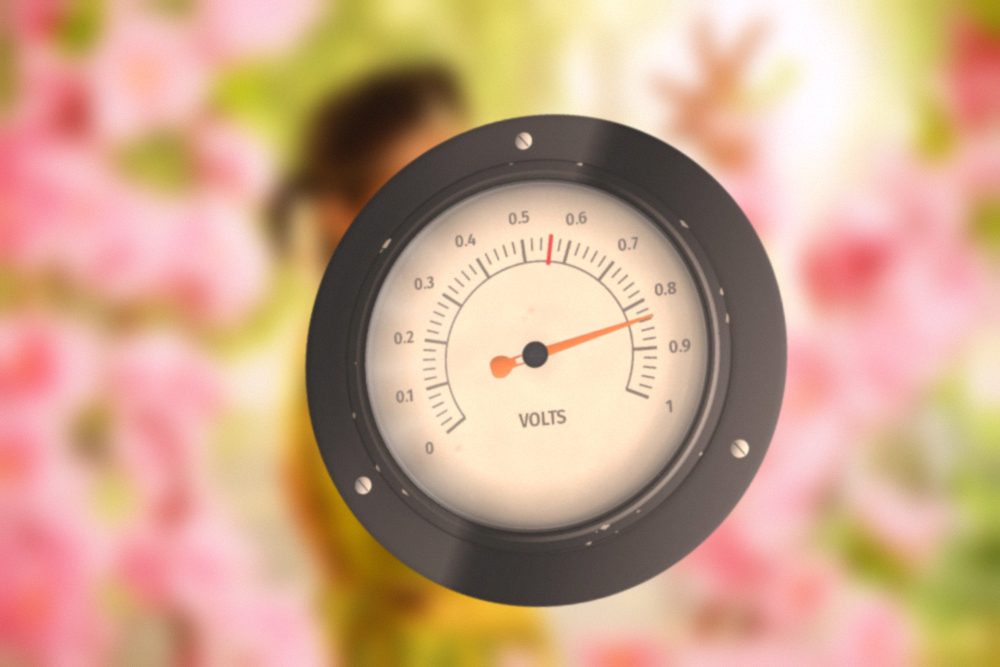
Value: 0.84 V
